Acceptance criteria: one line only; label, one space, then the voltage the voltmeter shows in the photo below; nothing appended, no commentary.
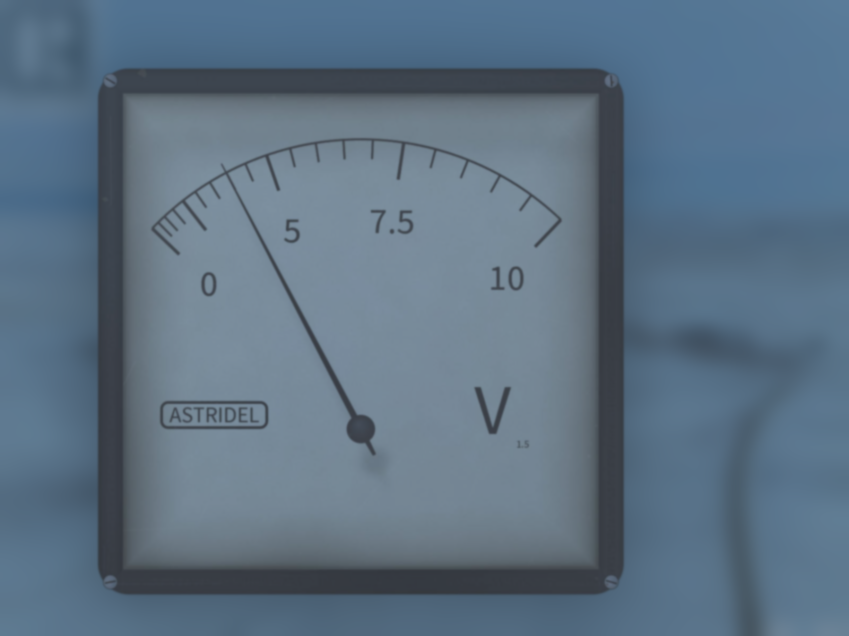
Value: 4 V
